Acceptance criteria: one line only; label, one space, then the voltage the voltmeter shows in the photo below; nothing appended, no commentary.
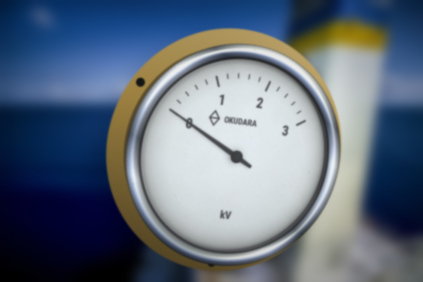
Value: 0 kV
